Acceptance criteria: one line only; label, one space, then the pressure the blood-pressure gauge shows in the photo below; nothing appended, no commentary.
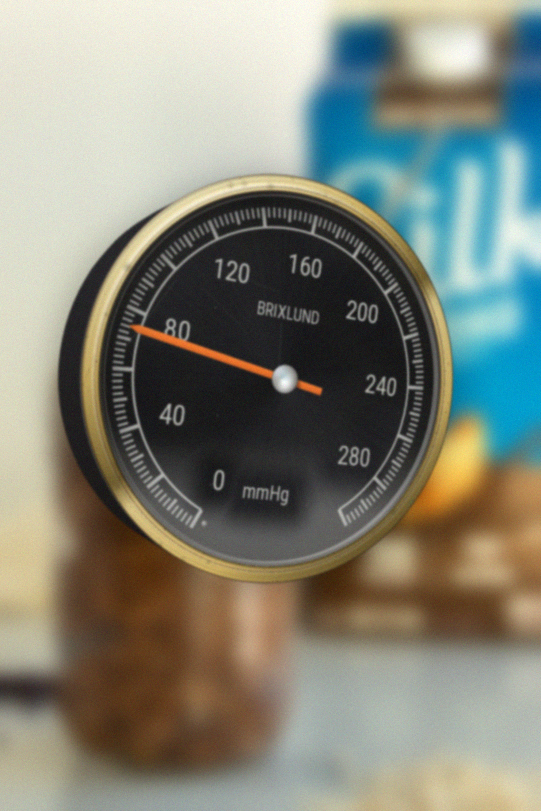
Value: 74 mmHg
